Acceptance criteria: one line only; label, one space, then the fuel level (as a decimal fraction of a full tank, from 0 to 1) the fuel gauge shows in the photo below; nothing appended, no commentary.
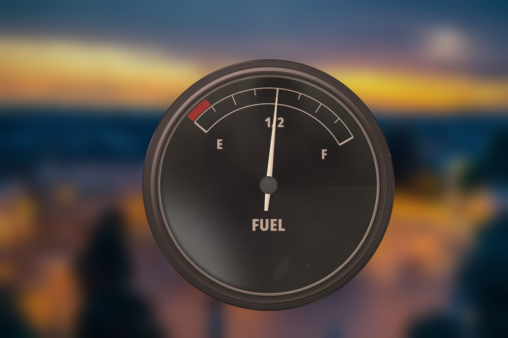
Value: 0.5
